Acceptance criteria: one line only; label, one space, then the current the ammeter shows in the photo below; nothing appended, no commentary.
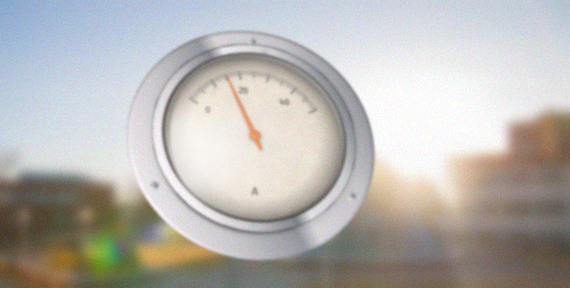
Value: 15 A
